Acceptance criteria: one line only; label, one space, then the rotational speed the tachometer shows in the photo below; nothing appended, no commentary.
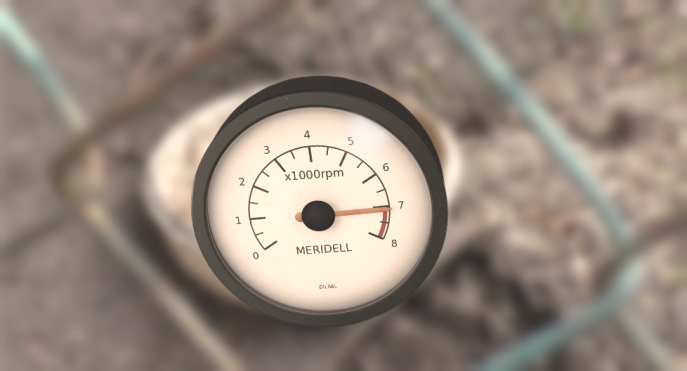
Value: 7000 rpm
